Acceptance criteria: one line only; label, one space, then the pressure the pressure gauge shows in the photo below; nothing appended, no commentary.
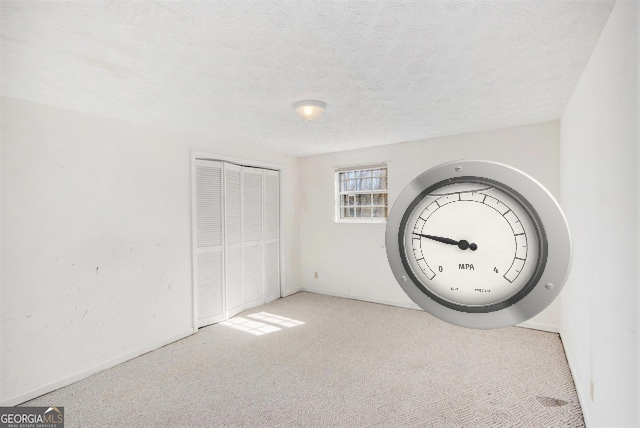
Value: 0.9 MPa
